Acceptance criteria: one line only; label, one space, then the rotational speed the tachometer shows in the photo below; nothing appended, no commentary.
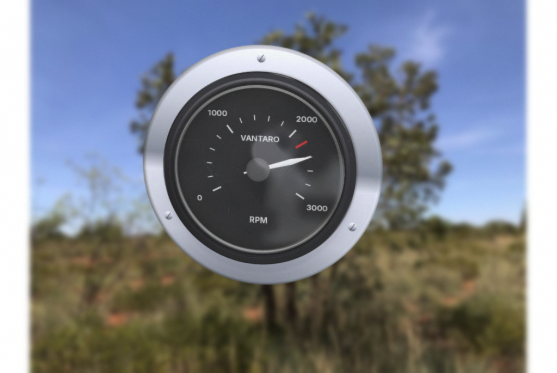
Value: 2400 rpm
